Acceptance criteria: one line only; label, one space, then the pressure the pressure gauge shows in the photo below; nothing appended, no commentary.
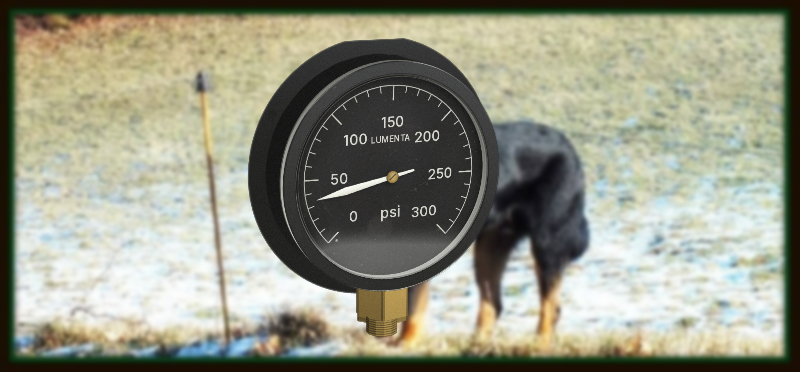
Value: 35 psi
